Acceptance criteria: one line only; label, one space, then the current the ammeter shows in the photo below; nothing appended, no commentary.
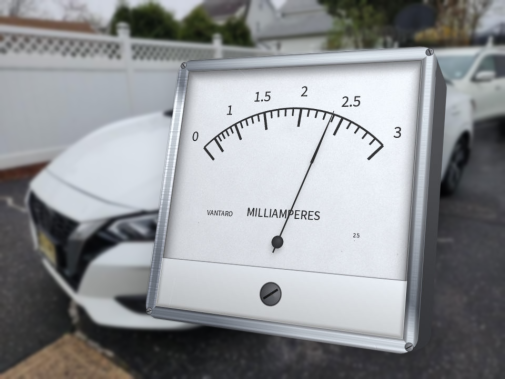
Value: 2.4 mA
